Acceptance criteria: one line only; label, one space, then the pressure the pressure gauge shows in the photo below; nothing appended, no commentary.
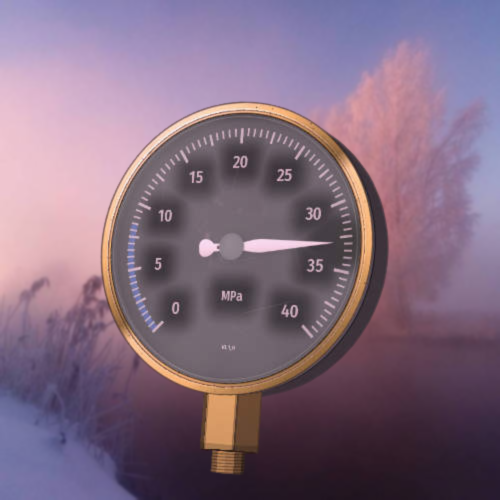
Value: 33 MPa
